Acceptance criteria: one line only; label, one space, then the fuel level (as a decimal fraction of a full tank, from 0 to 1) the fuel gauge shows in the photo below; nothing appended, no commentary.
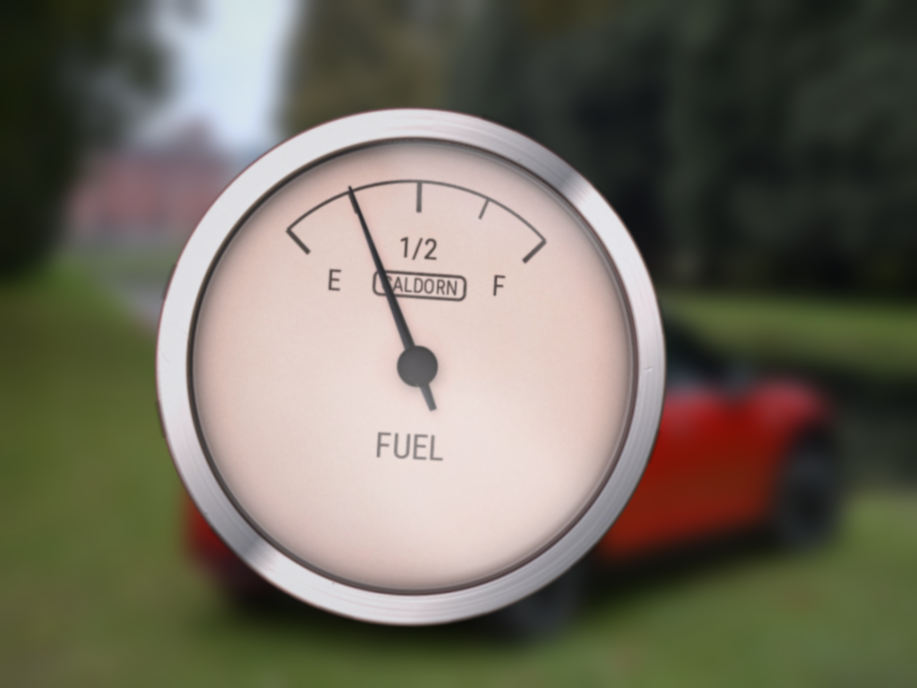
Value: 0.25
